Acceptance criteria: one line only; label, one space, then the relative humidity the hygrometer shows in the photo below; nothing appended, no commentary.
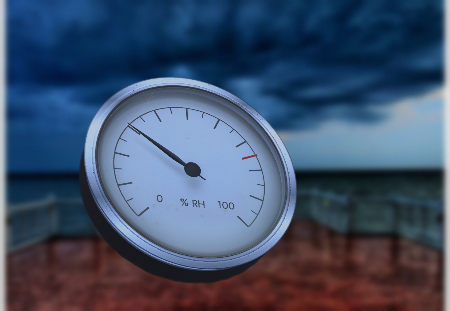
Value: 30 %
